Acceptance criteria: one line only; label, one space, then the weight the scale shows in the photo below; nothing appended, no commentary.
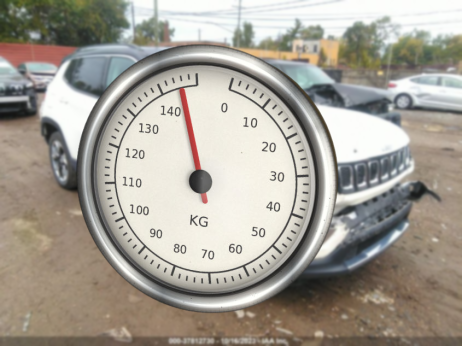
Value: 146 kg
